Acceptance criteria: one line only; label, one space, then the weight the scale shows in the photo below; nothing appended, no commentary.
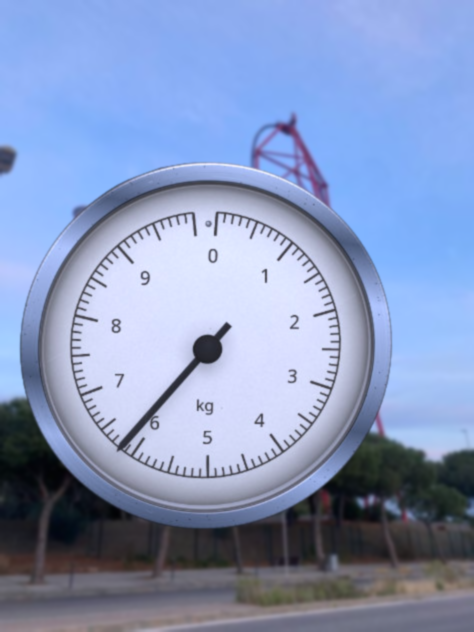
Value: 6.2 kg
